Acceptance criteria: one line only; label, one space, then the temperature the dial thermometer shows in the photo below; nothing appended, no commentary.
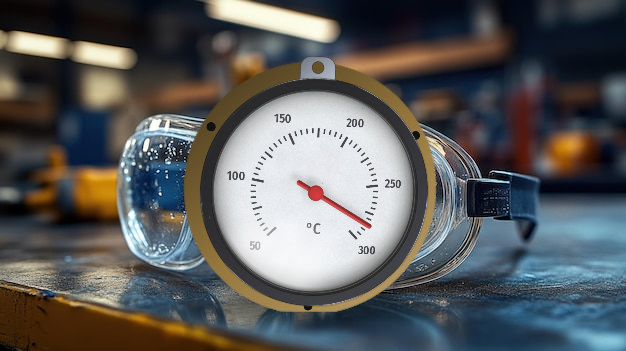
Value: 285 °C
